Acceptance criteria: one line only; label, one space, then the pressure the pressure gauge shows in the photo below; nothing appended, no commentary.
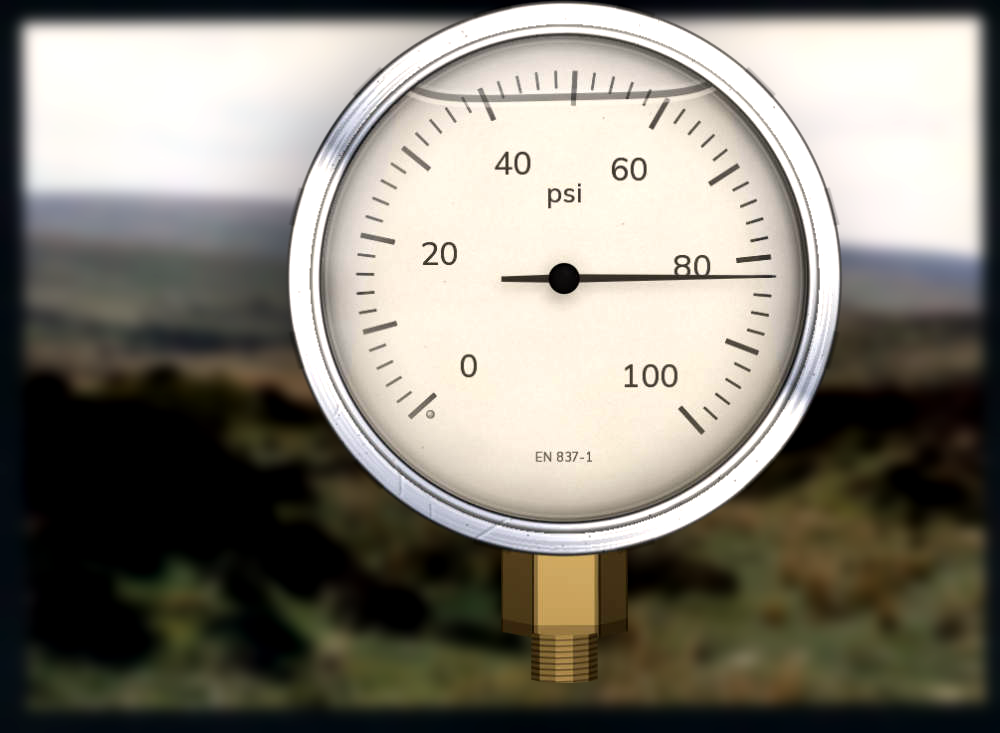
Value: 82 psi
